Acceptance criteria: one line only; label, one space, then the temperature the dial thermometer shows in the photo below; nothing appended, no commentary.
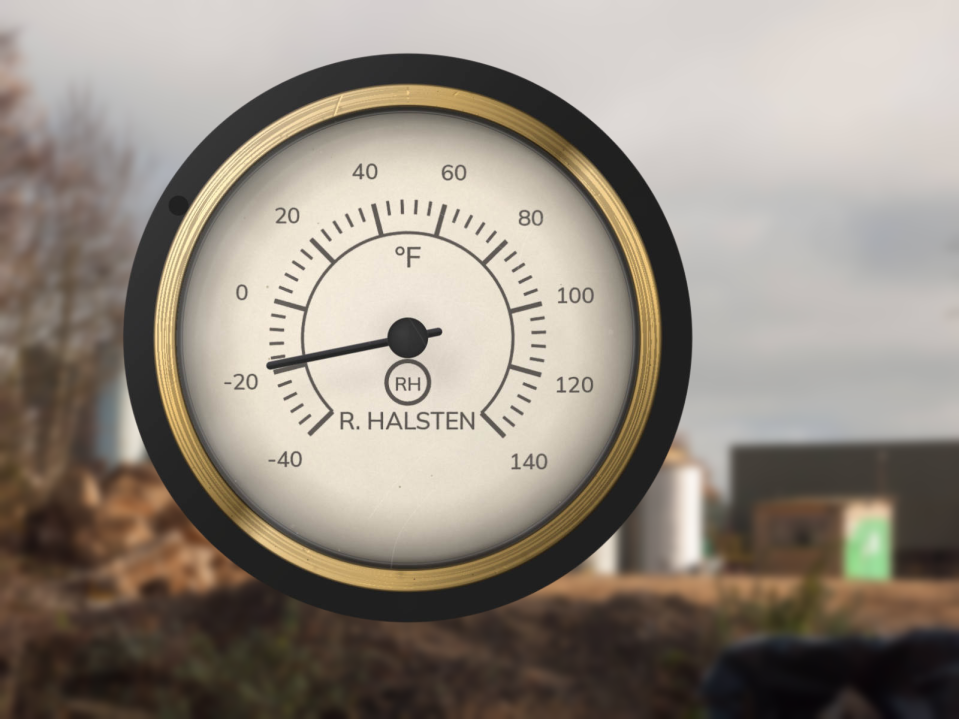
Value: -18 °F
